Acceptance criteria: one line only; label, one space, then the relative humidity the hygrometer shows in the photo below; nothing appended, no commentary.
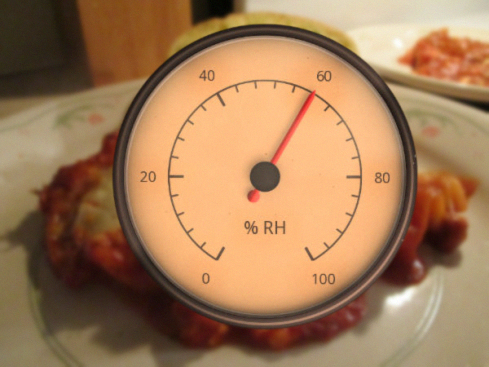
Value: 60 %
